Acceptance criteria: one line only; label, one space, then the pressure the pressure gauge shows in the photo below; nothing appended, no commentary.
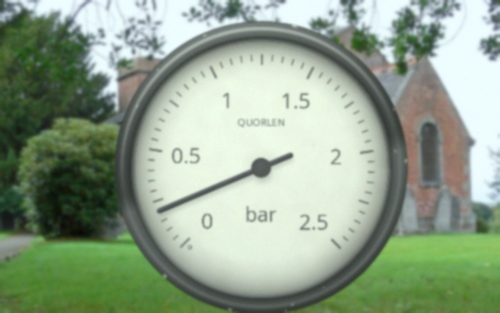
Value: 0.2 bar
